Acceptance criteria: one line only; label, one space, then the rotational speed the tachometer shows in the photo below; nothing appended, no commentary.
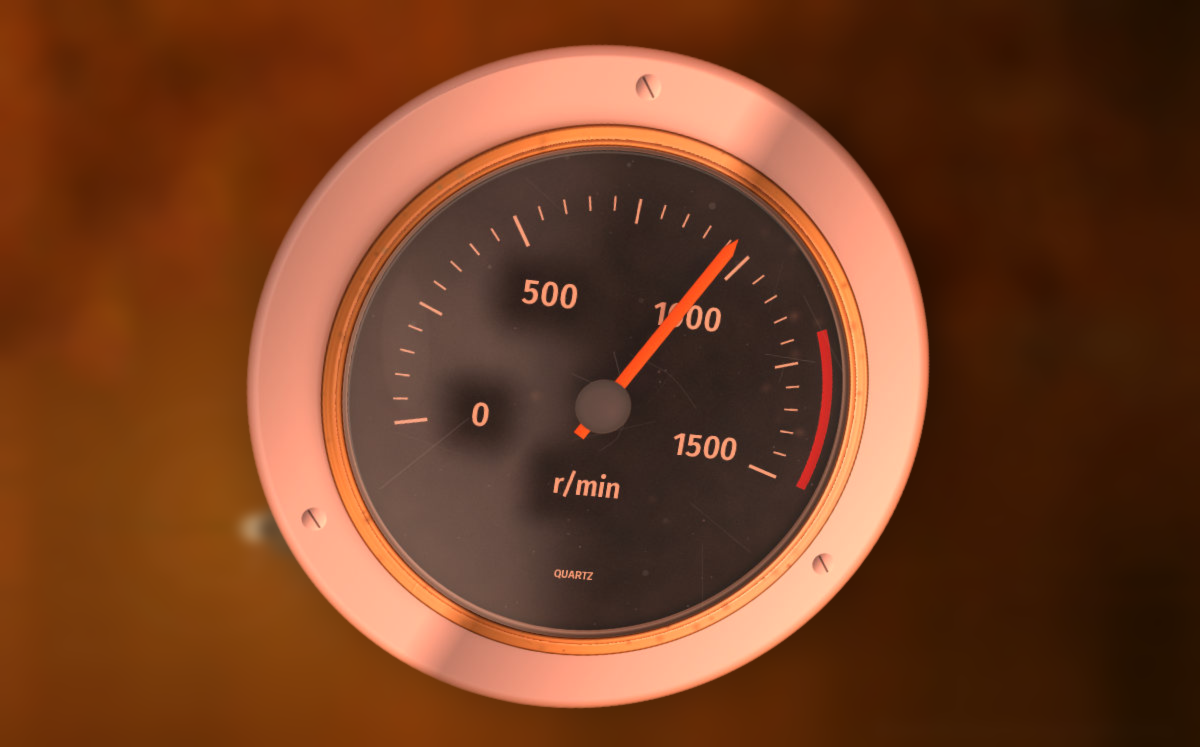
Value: 950 rpm
